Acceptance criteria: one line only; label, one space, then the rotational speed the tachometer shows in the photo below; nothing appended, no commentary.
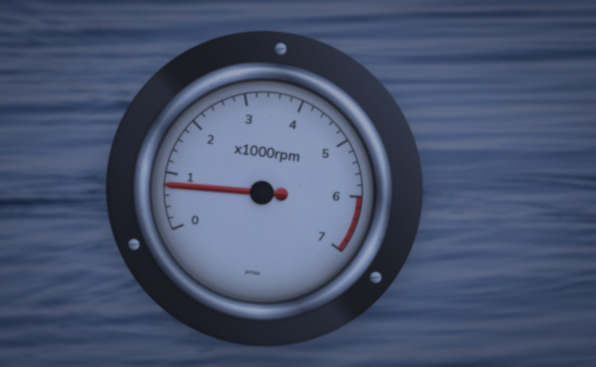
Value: 800 rpm
